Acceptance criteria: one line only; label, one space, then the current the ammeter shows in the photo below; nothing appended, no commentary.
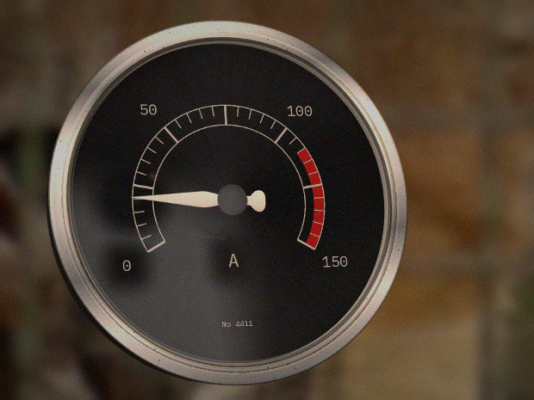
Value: 20 A
